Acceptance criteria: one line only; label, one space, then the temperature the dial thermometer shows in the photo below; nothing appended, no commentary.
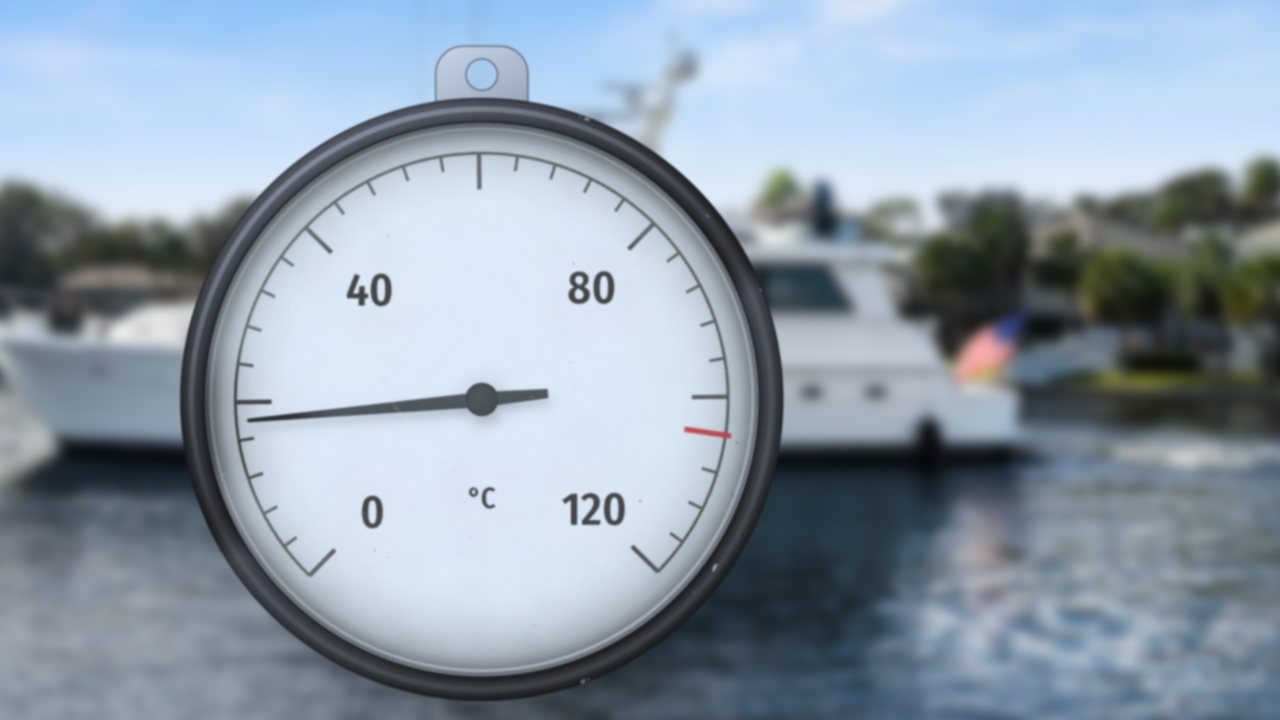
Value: 18 °C
